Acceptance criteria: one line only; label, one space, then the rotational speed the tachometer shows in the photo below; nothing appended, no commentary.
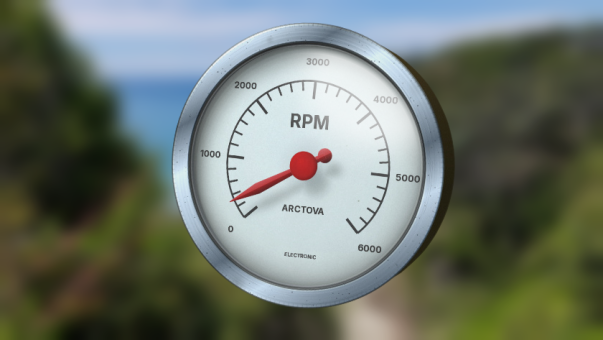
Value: 300 rpm
